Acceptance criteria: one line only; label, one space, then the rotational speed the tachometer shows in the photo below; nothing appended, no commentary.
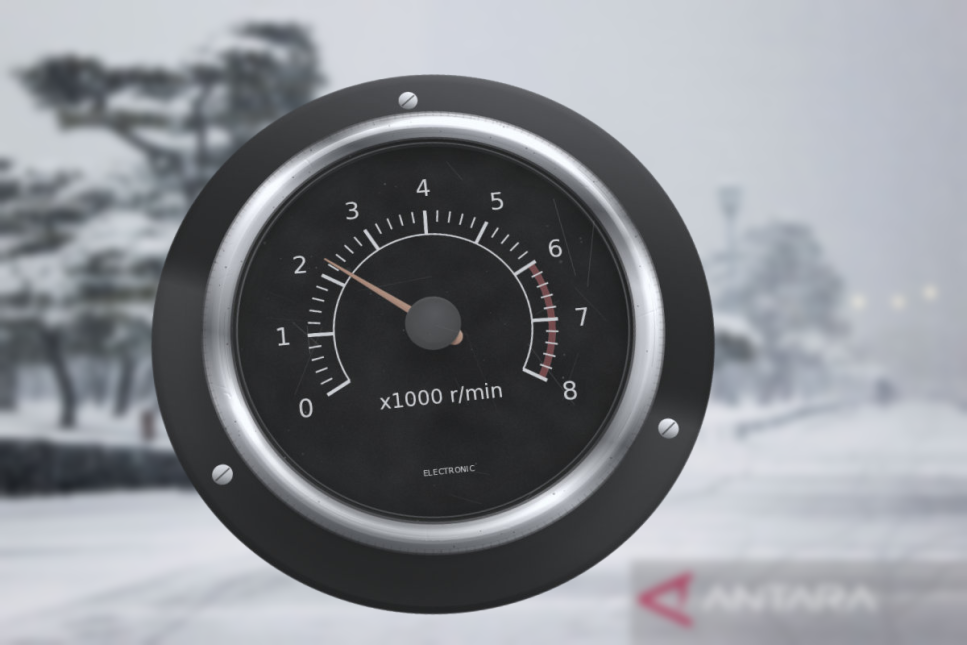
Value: 2200 rpm
